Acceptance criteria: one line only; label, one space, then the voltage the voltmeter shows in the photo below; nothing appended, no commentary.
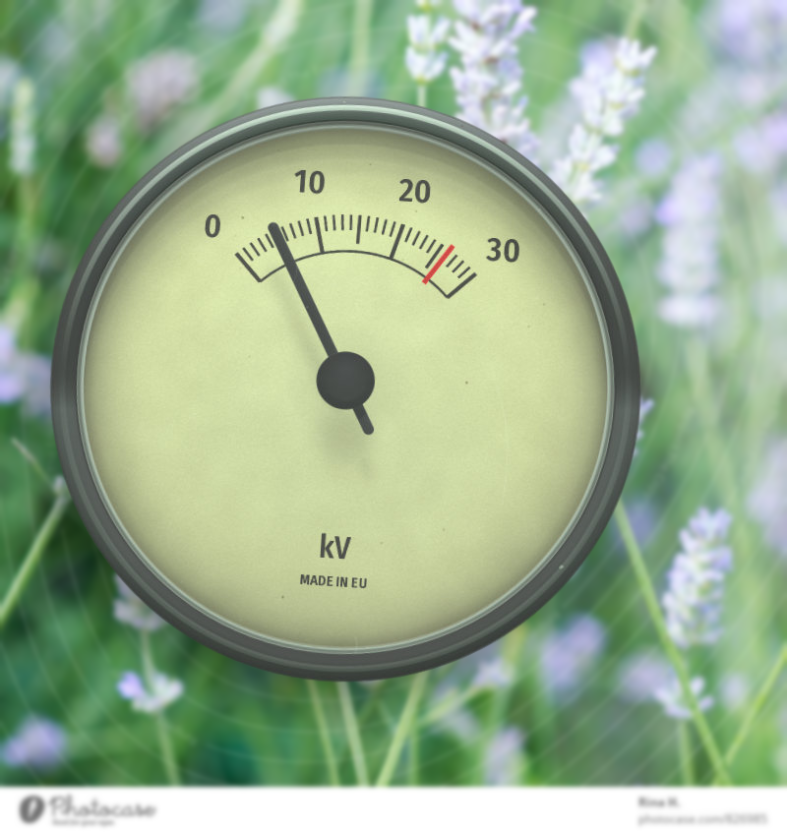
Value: 5 kV
